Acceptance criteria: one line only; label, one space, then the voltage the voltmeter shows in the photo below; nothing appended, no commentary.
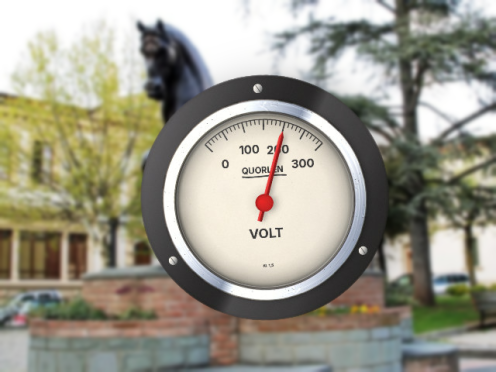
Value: 200 V
